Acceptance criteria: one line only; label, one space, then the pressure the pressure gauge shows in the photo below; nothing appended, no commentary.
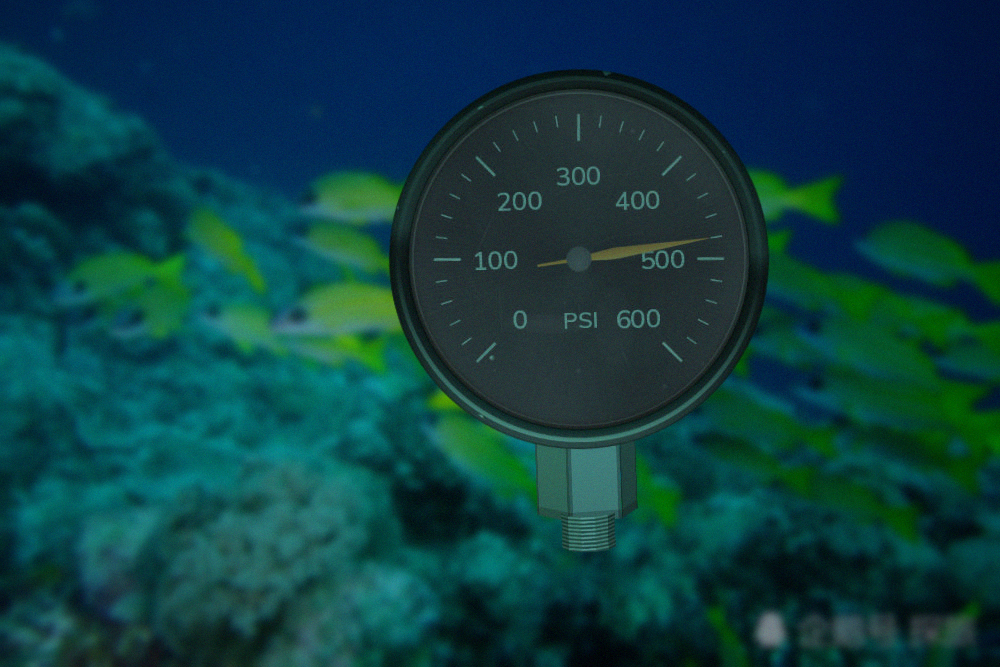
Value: 480 psi
